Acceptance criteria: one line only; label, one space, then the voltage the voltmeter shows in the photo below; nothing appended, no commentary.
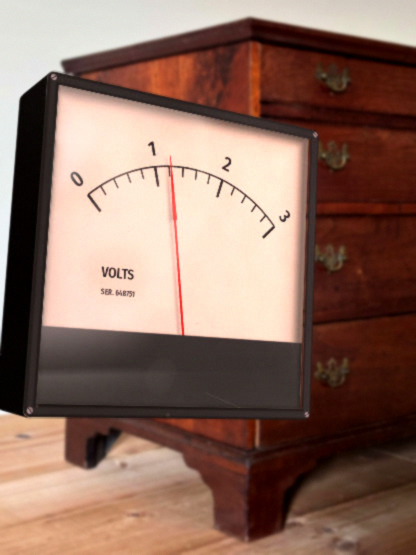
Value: 1.2 V
